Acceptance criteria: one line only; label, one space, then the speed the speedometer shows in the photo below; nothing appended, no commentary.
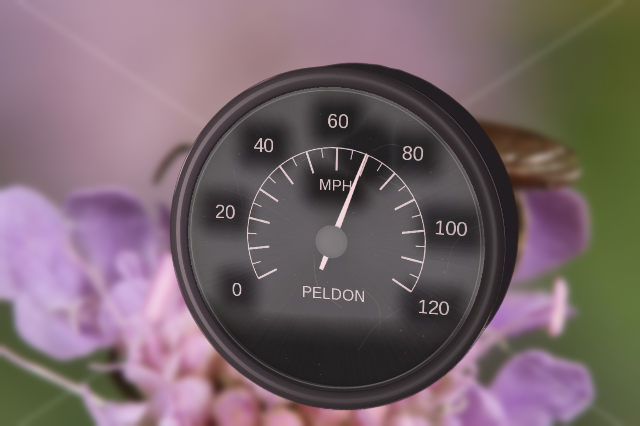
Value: 70 mph
